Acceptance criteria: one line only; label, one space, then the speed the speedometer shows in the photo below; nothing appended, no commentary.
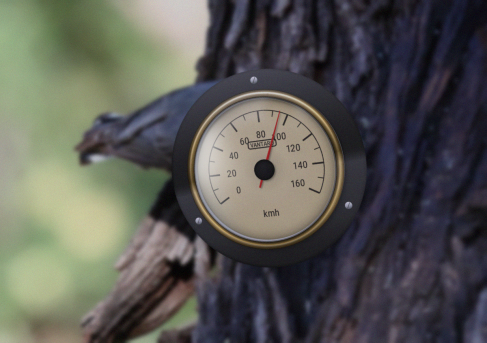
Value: 95 km/h
